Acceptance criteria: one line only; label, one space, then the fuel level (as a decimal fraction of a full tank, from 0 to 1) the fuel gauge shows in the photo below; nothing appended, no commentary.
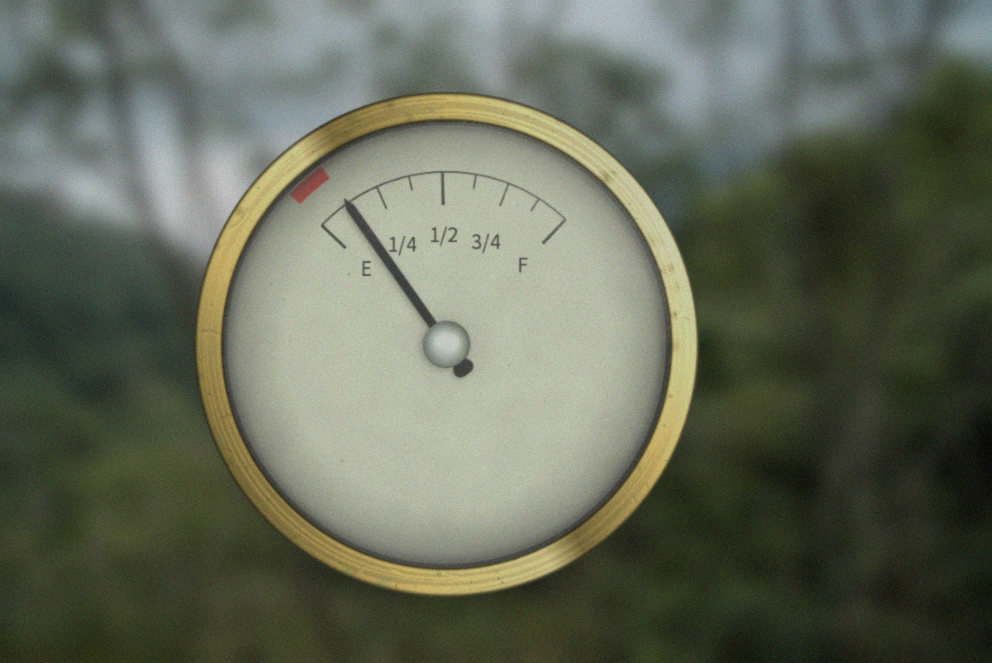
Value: 0.125
